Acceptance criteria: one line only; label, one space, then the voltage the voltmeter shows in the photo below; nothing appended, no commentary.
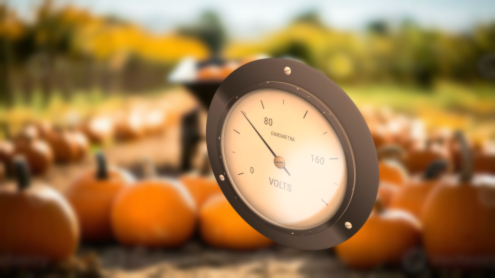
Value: 60 V
